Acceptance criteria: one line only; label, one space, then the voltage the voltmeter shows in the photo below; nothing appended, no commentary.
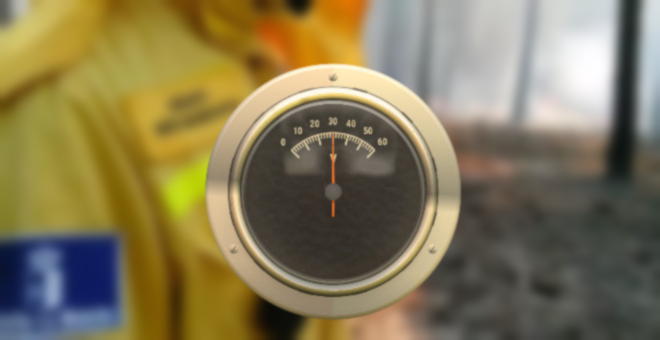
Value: 30 V
